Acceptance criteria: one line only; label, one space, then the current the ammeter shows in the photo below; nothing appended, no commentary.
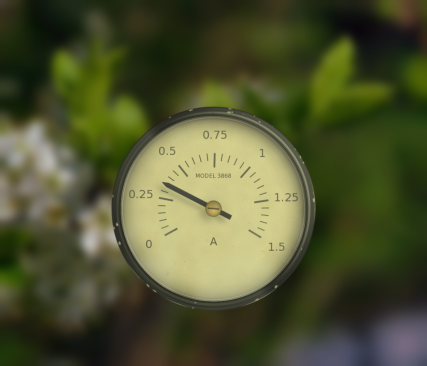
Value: 0.35 A
